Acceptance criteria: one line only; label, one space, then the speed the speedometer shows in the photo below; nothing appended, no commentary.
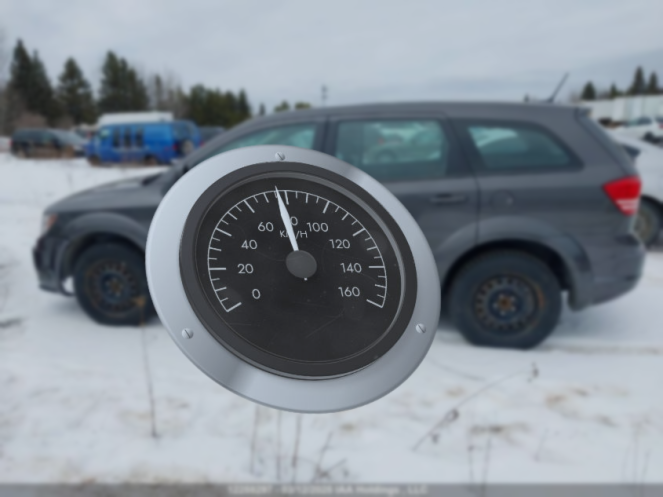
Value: 75 km/h
